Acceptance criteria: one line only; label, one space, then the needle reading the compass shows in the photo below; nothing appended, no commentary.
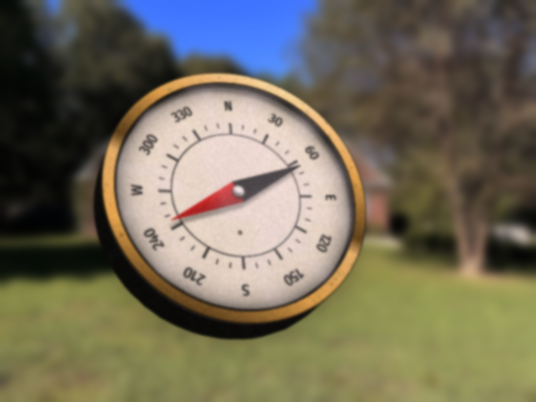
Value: 245 °
